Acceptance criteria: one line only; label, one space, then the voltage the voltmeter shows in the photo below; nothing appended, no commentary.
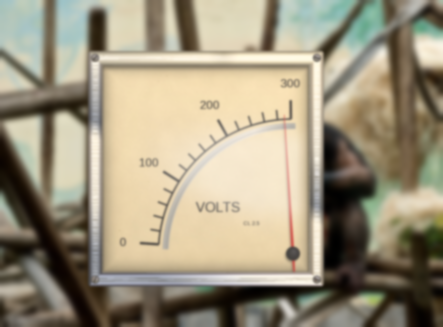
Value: 290 V
